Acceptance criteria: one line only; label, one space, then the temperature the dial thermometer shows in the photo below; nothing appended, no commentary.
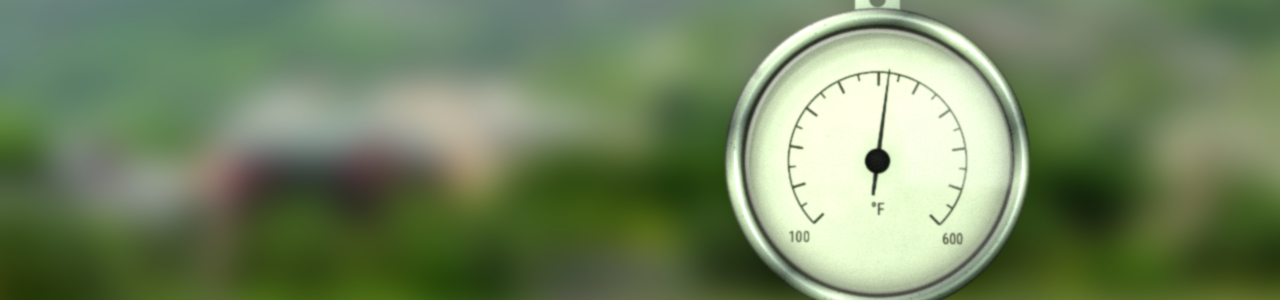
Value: 362.5 °F
